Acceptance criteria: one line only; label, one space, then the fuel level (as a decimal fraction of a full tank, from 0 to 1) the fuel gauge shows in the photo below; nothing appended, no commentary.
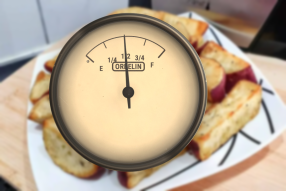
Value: 0.5
